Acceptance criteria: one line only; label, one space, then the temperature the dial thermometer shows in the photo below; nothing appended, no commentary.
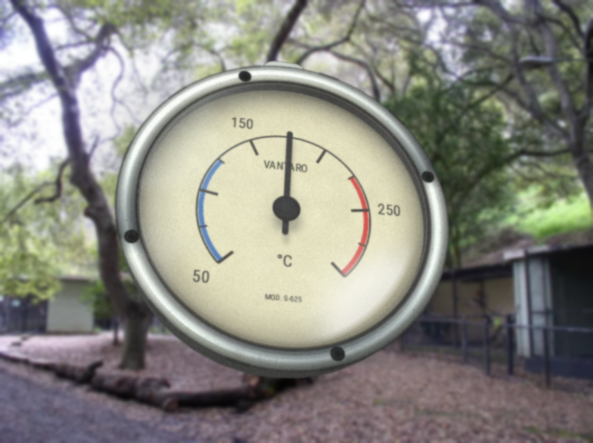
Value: 175 °C
